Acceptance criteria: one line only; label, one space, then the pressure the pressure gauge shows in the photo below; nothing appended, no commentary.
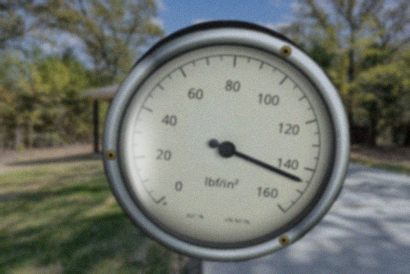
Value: 145 psi
